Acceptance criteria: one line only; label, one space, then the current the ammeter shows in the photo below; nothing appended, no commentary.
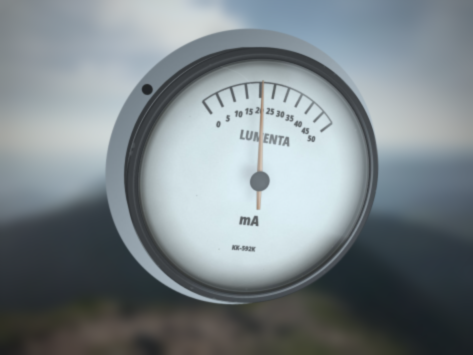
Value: 20 mA
